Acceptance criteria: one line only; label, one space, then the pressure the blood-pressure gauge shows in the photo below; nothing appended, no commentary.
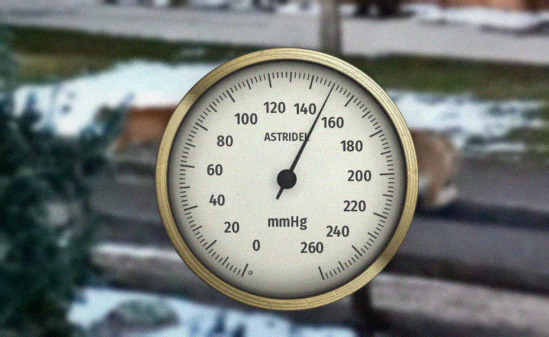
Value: 150 mmHg
